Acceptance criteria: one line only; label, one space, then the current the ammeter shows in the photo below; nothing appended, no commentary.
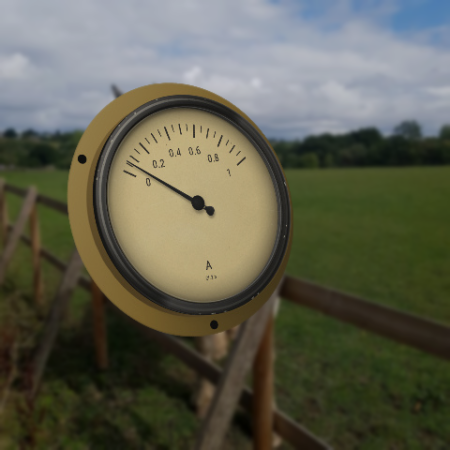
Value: 0.05 A
